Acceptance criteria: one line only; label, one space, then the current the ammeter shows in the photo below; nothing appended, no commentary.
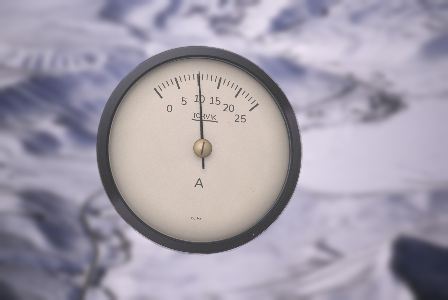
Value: 10 A
